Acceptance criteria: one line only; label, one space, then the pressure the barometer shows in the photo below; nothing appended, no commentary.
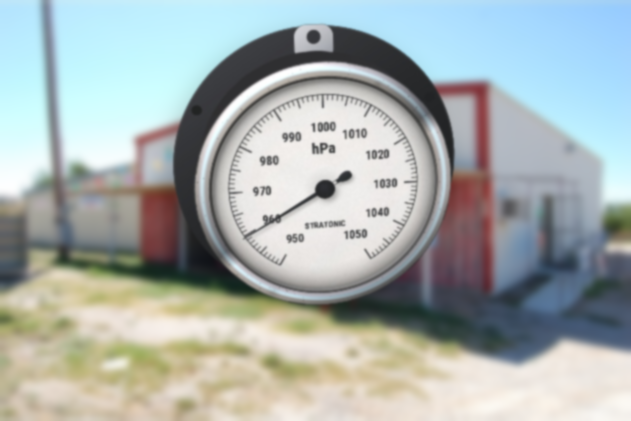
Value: 960 hPa
